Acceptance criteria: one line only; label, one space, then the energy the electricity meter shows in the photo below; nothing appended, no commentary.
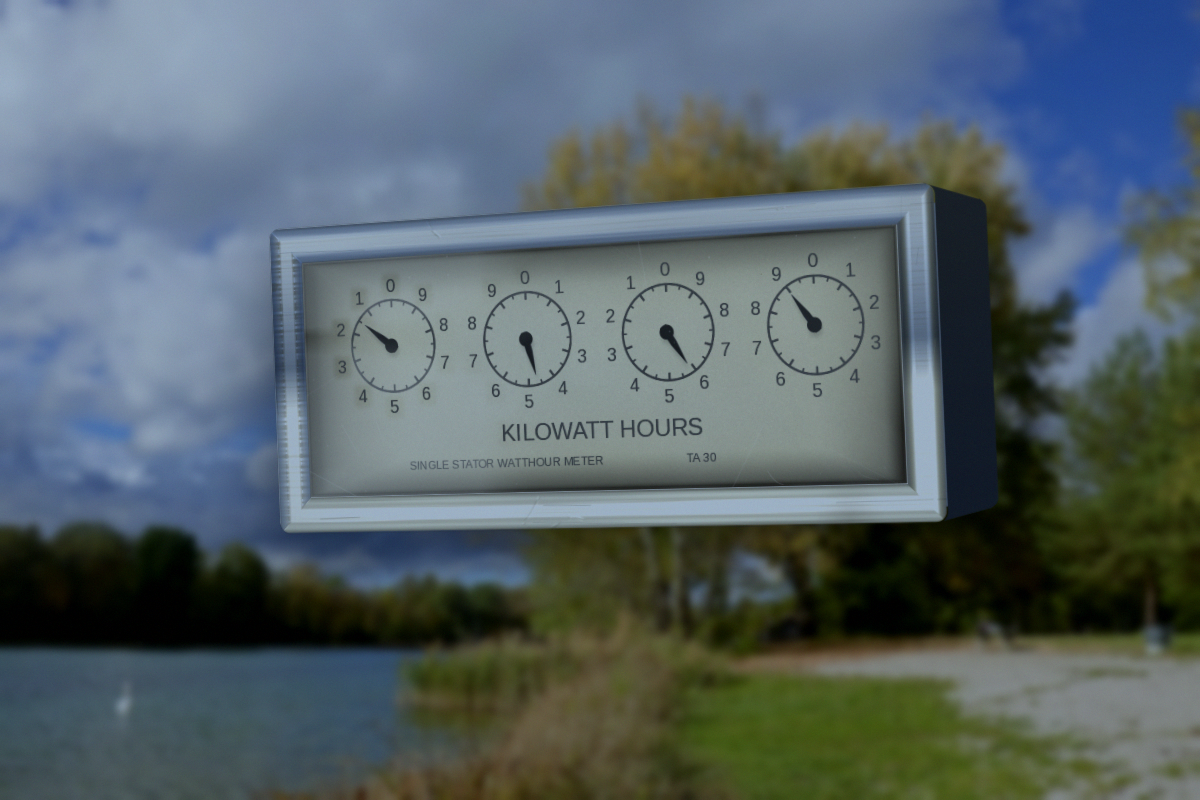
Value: 1459 kWh
